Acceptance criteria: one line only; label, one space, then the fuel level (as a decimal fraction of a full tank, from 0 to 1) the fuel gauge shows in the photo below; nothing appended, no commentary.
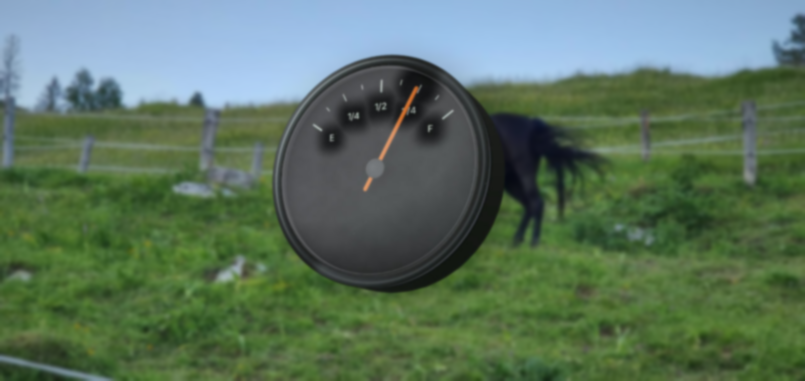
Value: 0.75
